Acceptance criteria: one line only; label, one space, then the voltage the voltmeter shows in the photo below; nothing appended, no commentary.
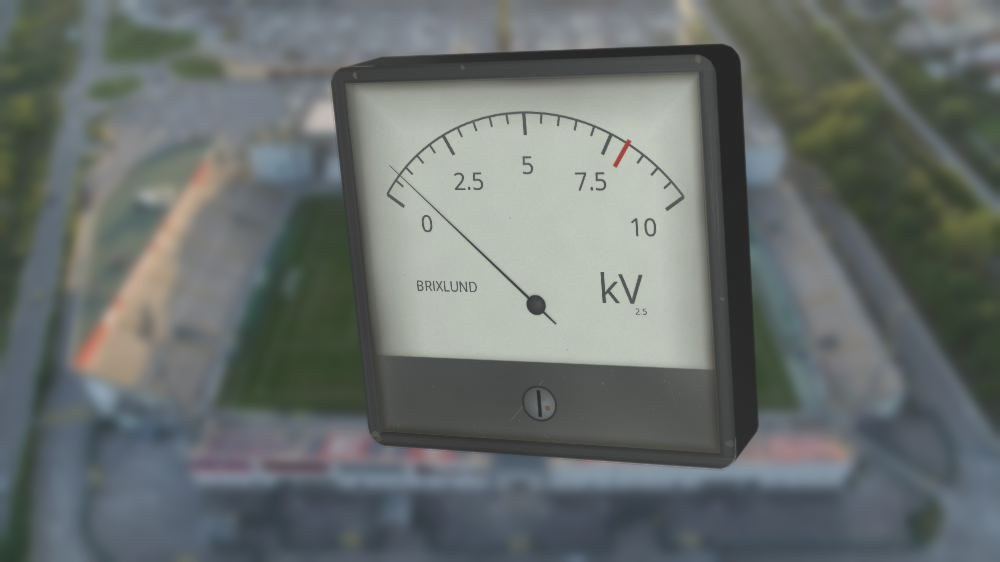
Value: 0.75 kV
